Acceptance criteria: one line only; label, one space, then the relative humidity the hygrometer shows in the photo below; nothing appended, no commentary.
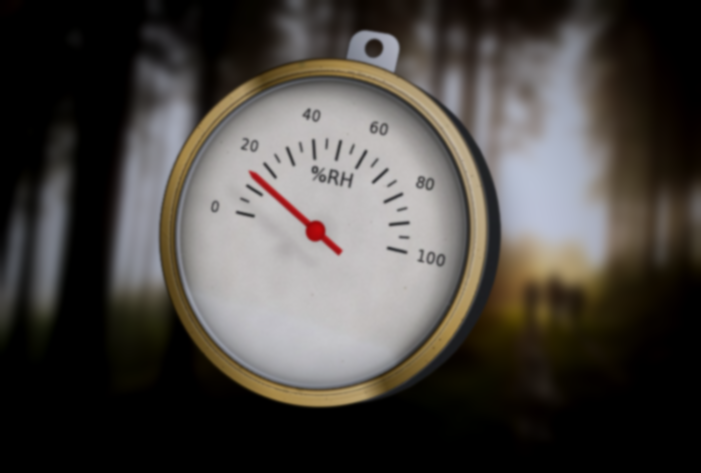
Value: 15 %
